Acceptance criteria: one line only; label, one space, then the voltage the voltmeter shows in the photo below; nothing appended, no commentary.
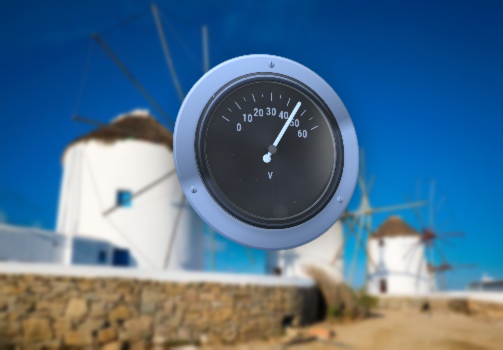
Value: 45 V
